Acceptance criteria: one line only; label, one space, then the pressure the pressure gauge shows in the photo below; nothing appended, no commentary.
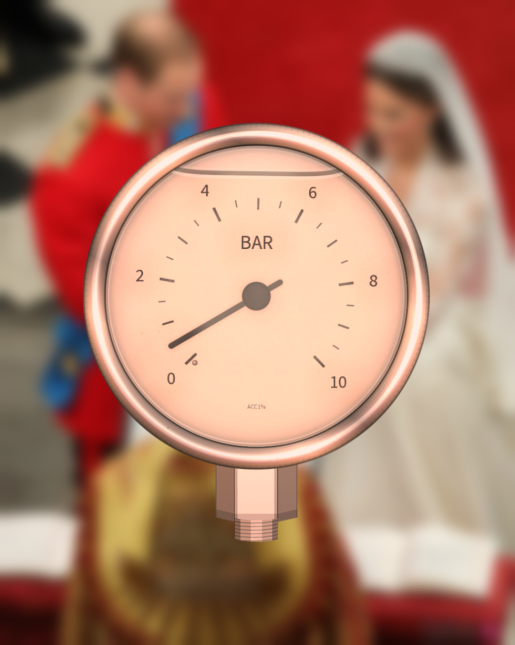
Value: 0.5 bar
